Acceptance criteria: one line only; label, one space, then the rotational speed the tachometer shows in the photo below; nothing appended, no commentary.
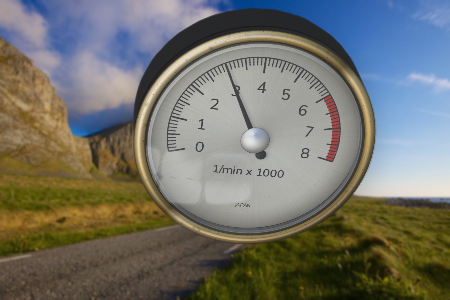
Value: 3000 rpm
